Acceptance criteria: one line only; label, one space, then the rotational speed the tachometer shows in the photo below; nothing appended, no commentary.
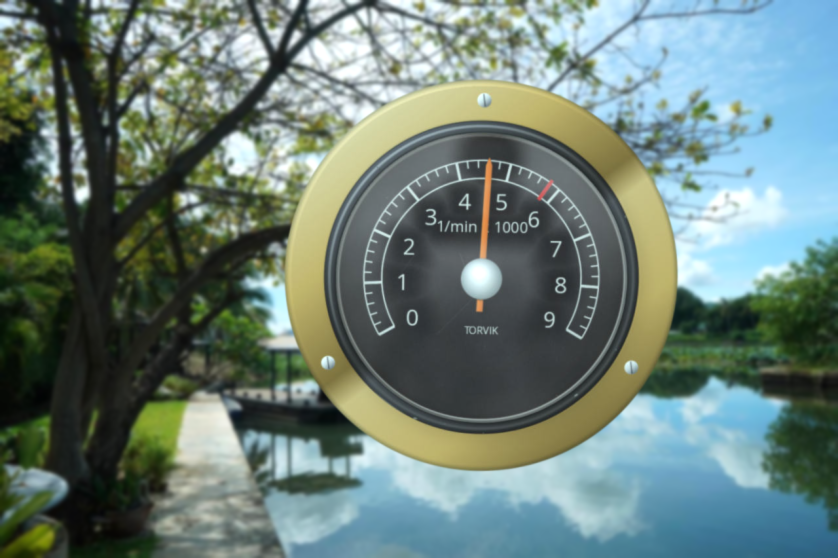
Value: 4600 rpm
